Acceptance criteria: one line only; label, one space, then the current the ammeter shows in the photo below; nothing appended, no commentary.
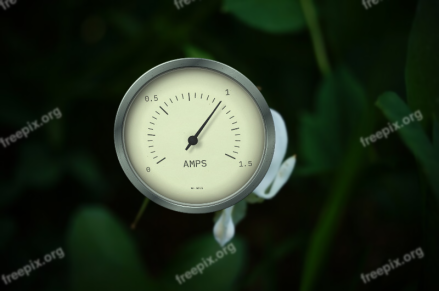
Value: 1 A
